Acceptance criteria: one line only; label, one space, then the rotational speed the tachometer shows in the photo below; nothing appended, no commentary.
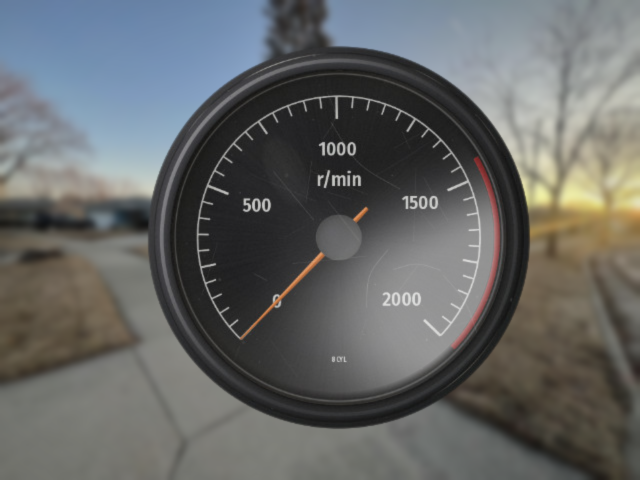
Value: 0 rpm
